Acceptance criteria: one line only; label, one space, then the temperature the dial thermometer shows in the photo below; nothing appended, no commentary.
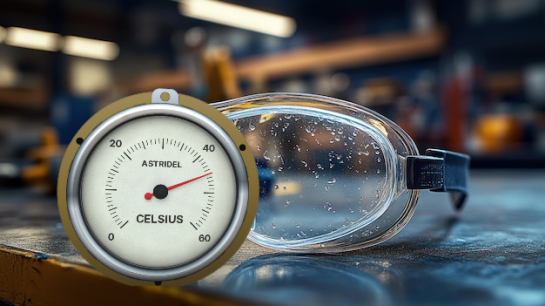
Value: 45 °C
